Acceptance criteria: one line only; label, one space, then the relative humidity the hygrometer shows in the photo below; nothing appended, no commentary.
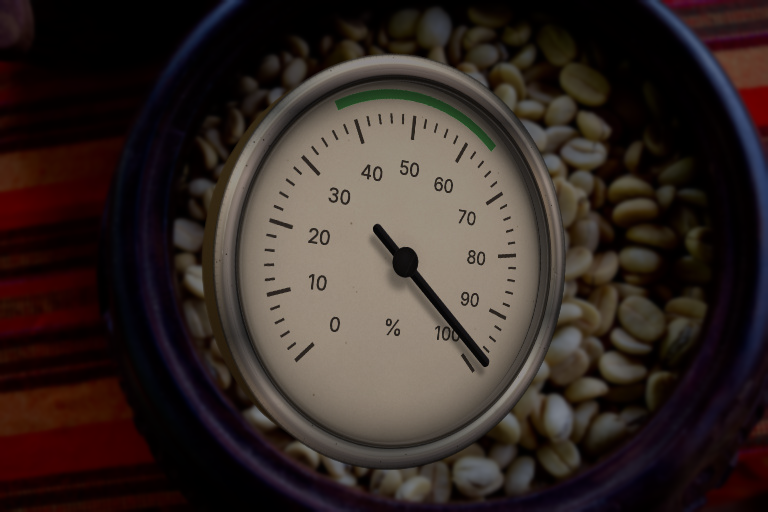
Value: 98 %
